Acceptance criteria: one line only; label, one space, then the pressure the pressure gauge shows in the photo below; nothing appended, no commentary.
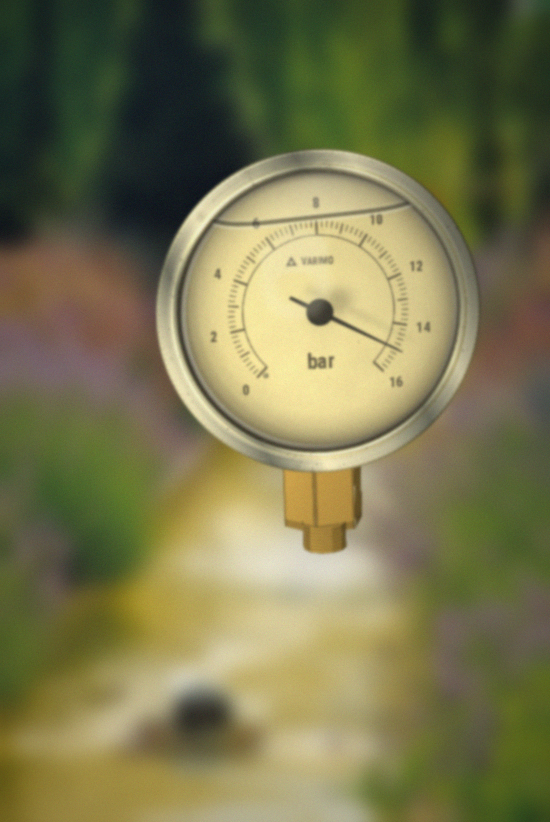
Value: 15 bar
